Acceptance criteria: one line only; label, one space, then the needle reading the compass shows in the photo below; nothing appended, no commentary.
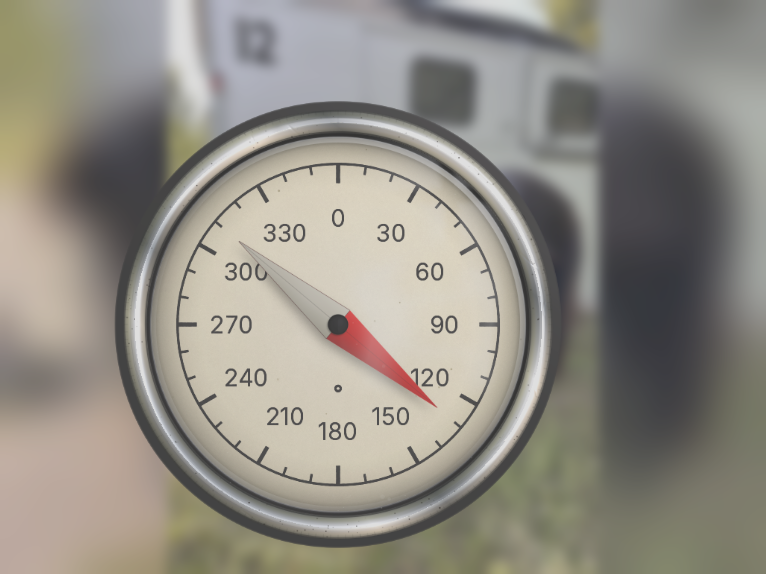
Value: 130 °
